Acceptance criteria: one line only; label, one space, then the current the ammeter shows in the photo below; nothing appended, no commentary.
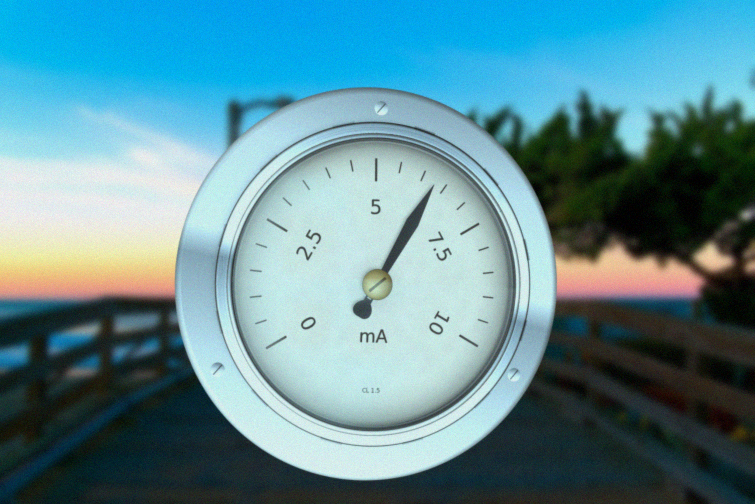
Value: 6.25 mA
